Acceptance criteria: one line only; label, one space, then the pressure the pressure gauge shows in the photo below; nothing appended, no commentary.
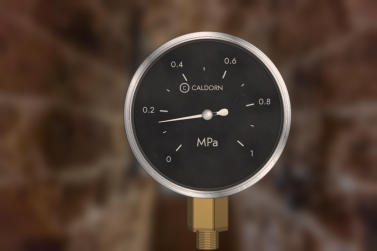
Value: 0.15 MPa
